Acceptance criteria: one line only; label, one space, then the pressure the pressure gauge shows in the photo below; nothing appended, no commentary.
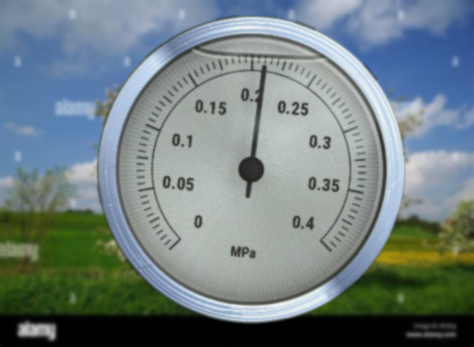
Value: 0.21 MPa
